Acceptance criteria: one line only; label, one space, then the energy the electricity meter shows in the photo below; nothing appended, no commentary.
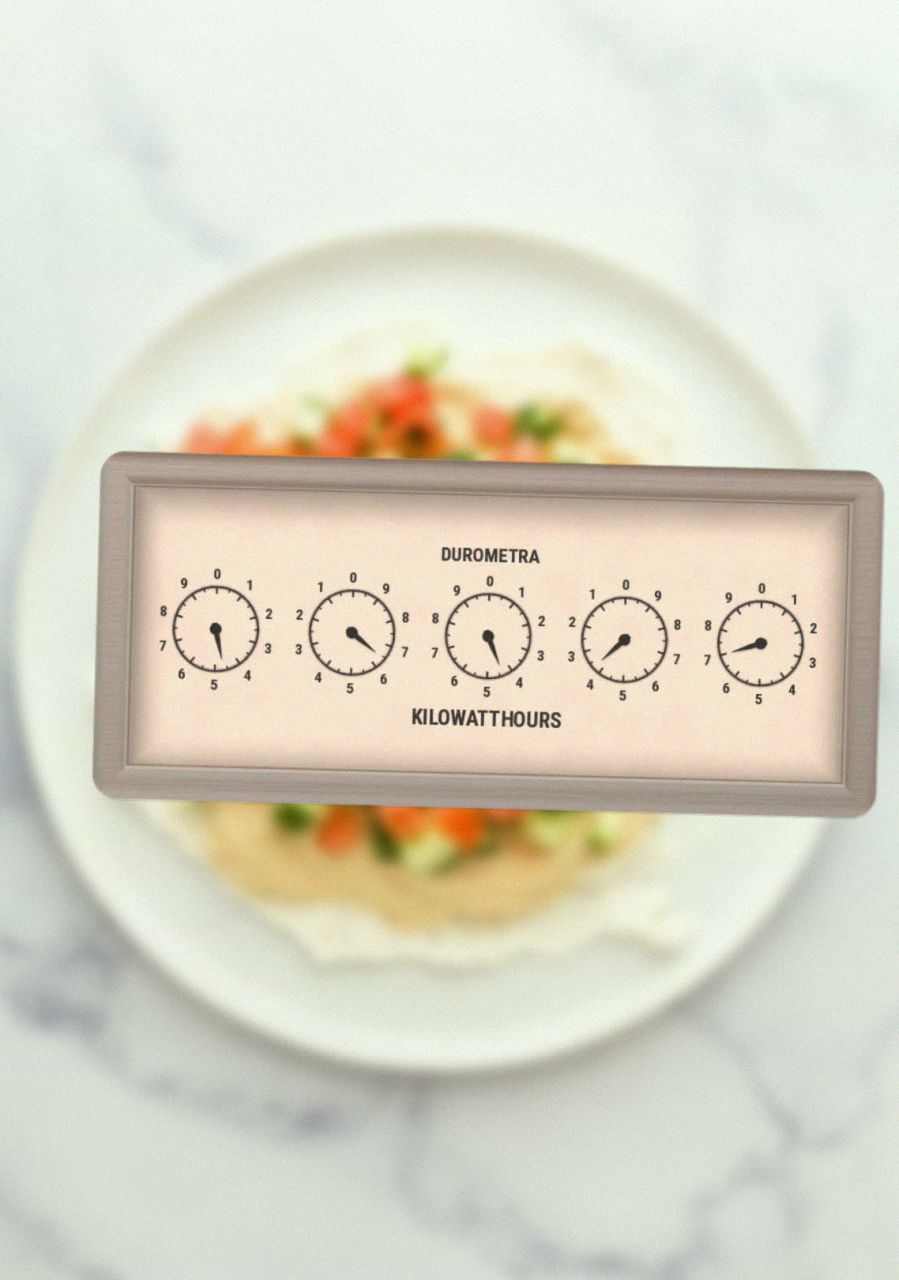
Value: 46437 kWh
